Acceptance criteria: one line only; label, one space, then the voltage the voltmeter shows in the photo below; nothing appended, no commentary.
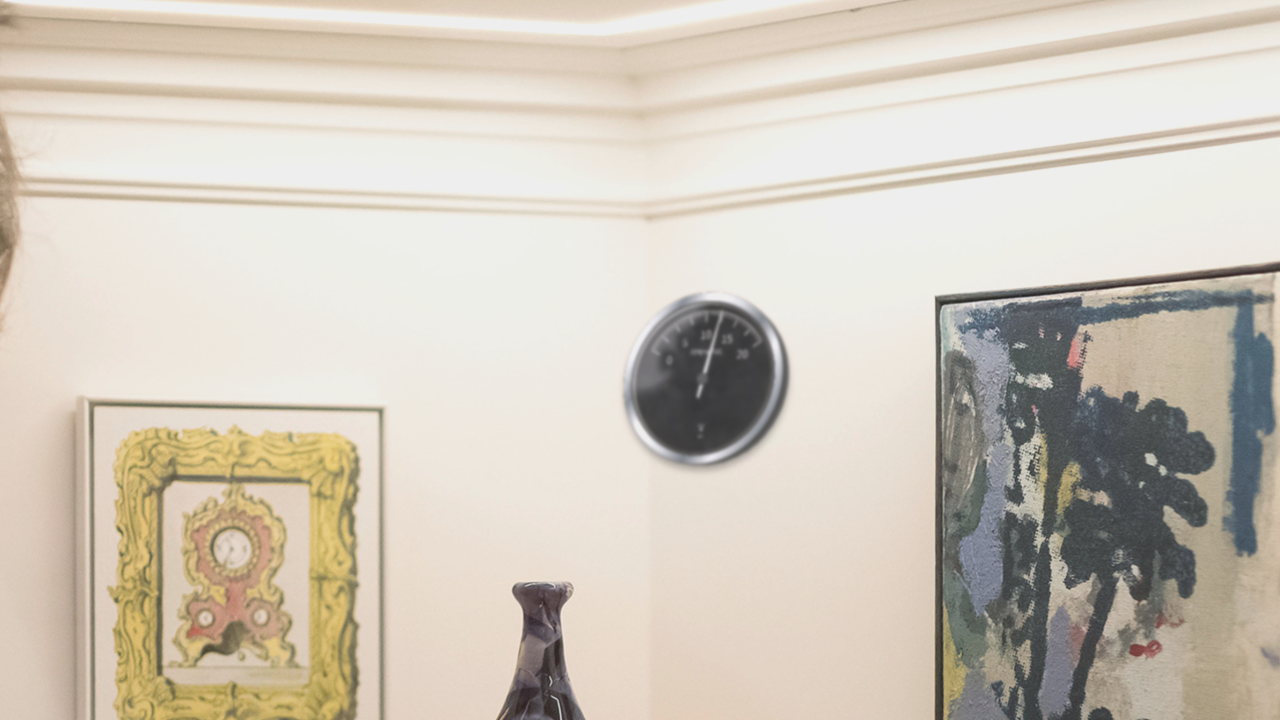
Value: 12.5 V
